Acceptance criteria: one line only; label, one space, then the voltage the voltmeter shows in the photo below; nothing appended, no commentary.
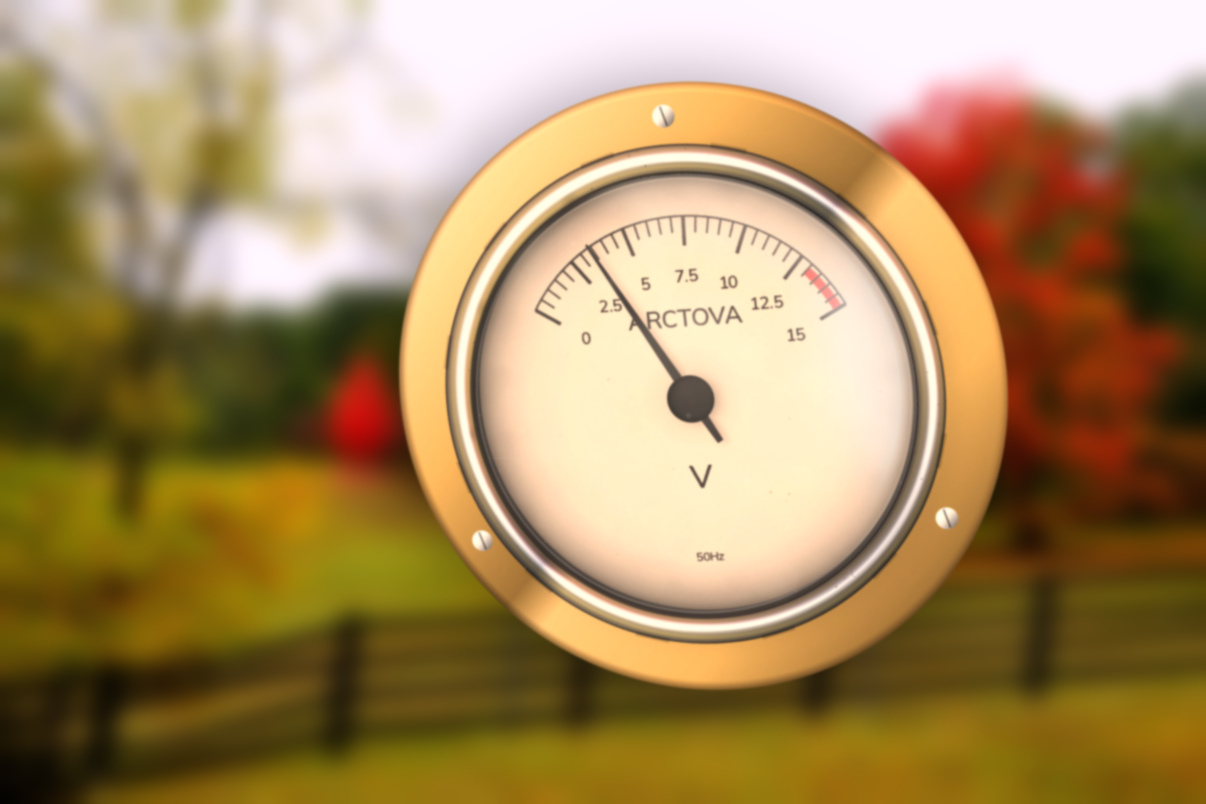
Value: 3.5 V
